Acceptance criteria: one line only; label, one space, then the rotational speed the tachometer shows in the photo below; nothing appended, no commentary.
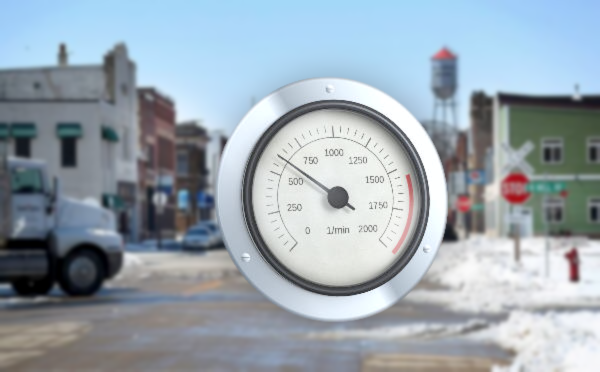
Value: 600 rpm
